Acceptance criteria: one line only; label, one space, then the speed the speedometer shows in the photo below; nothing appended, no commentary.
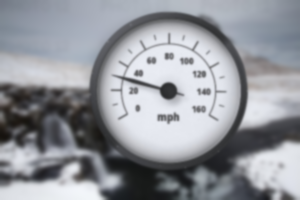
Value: 30 mph
